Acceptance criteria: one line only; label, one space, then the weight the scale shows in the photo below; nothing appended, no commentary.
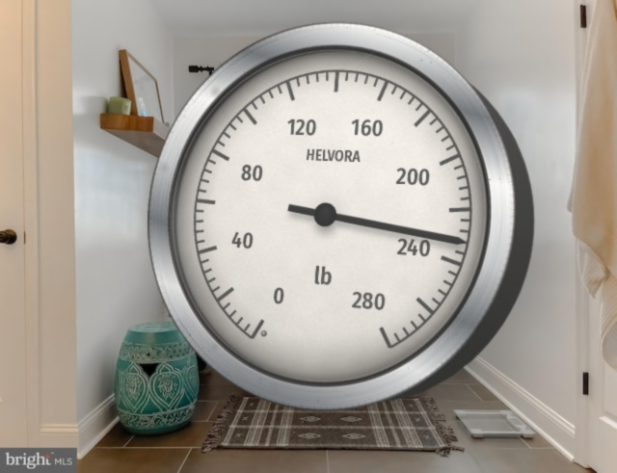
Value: 232 lb
